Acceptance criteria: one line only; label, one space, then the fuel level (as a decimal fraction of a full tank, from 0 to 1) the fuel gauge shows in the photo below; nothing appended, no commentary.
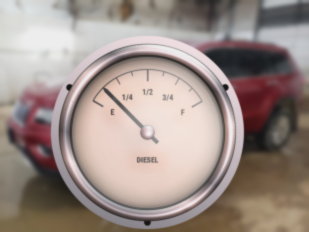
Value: 0.125
